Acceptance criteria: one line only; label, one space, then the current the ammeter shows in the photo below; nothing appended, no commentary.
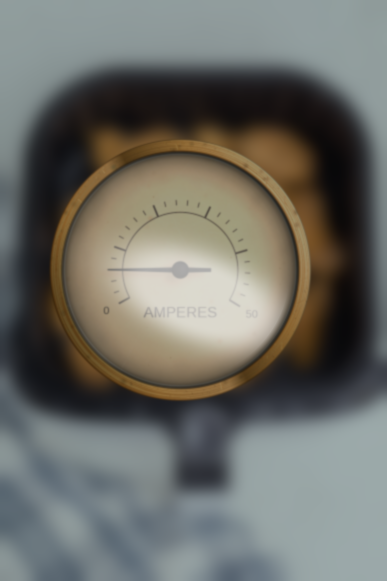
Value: 6 A
